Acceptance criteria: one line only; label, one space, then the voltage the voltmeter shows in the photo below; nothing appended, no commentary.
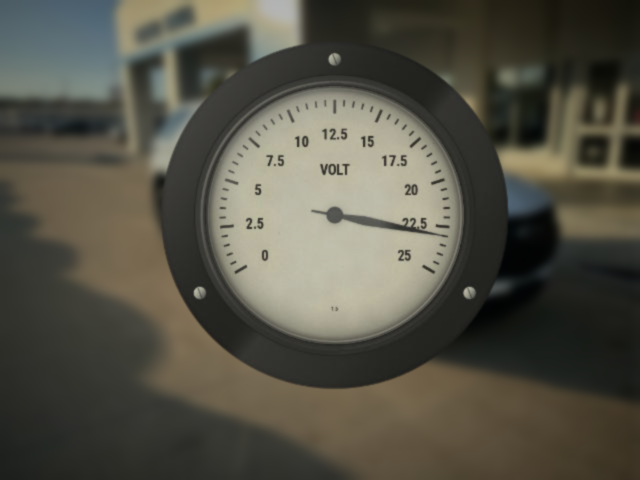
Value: 23 V
